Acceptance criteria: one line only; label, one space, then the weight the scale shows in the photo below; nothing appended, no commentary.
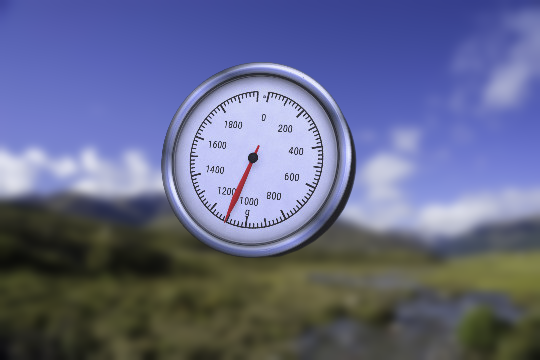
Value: 1100 g
